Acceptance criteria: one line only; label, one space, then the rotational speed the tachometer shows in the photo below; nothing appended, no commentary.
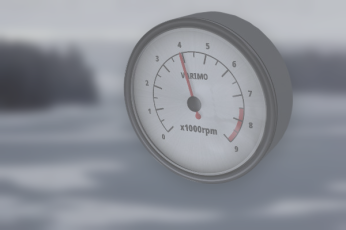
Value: 4000 rpm
